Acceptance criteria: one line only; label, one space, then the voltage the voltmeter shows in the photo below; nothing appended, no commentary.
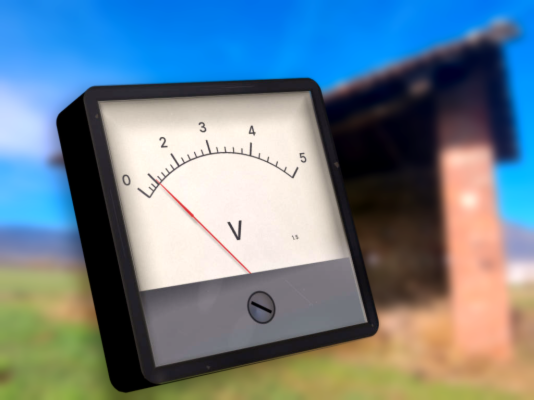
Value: 1 V
